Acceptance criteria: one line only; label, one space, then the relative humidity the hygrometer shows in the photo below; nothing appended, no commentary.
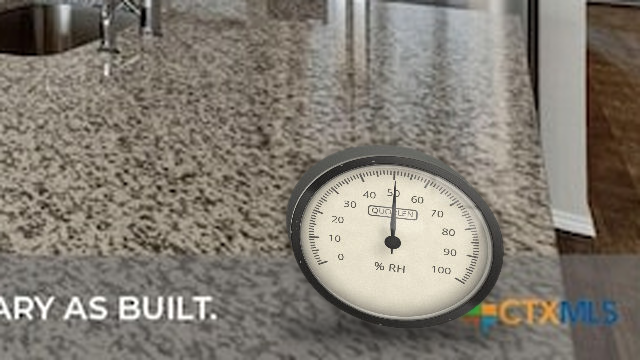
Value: 50 %
